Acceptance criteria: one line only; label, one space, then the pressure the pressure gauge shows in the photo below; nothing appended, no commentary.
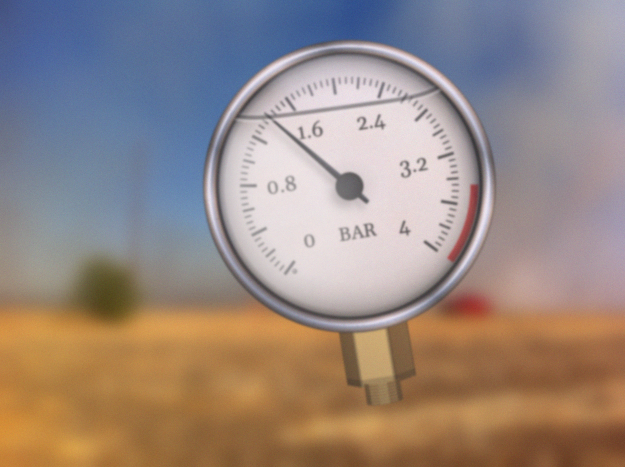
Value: 1.4 bar
